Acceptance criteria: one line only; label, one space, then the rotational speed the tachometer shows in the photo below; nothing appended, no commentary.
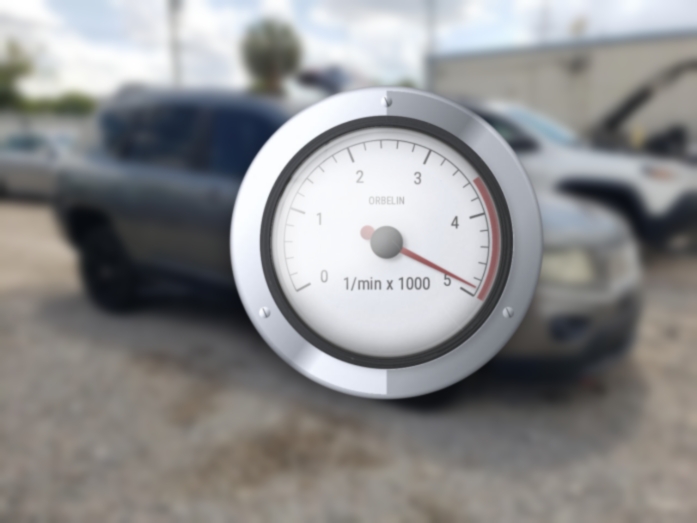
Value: 4900 rpm
